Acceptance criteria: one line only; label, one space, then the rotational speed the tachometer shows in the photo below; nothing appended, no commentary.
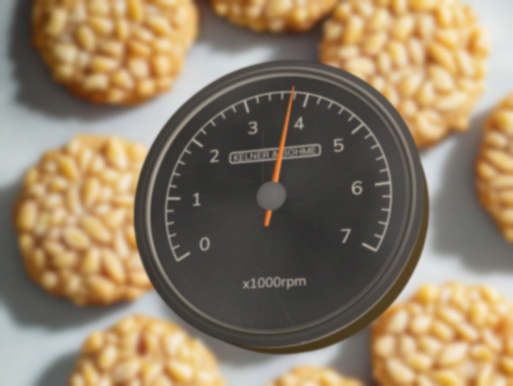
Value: 3800 rpm
